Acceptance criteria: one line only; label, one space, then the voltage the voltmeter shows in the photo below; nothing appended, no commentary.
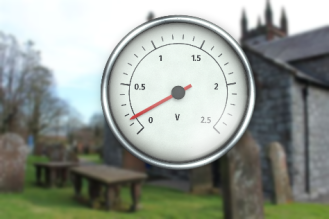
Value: 0.15 V
